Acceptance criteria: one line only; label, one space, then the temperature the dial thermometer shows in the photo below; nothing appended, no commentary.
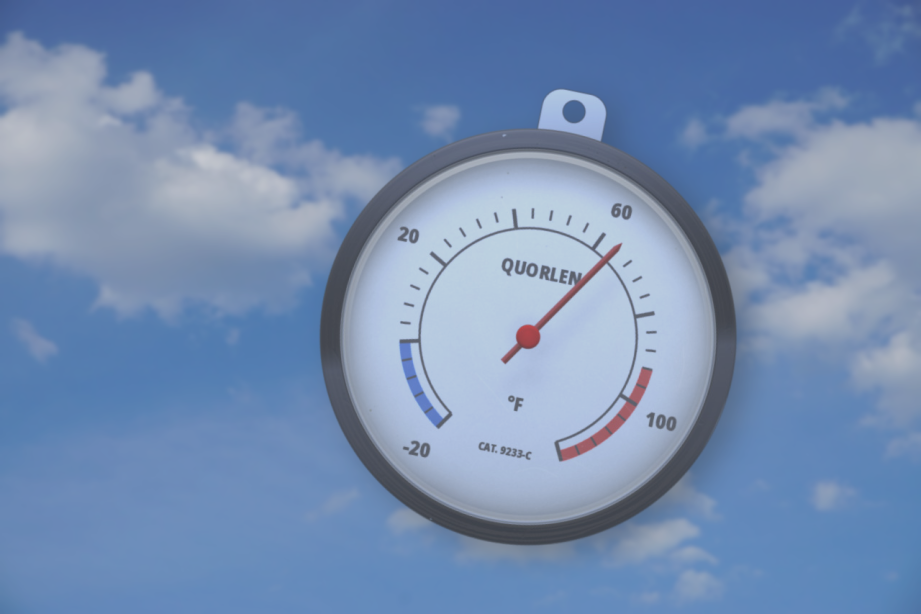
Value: 64 °F
